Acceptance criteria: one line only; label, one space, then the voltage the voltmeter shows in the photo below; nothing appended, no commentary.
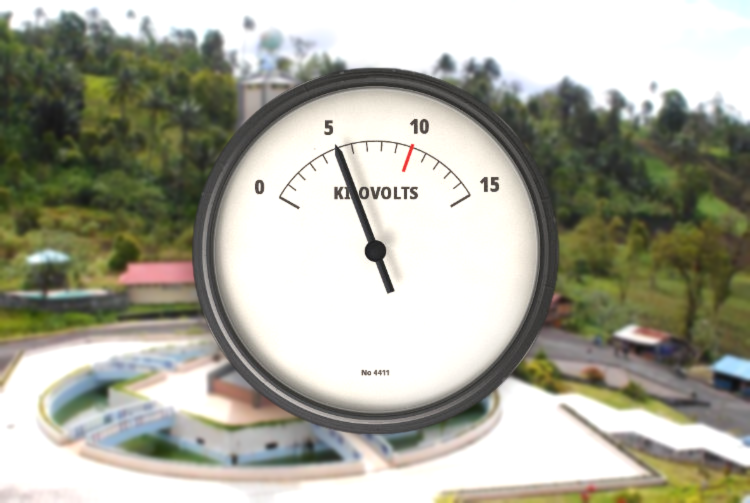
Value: 5 kV
